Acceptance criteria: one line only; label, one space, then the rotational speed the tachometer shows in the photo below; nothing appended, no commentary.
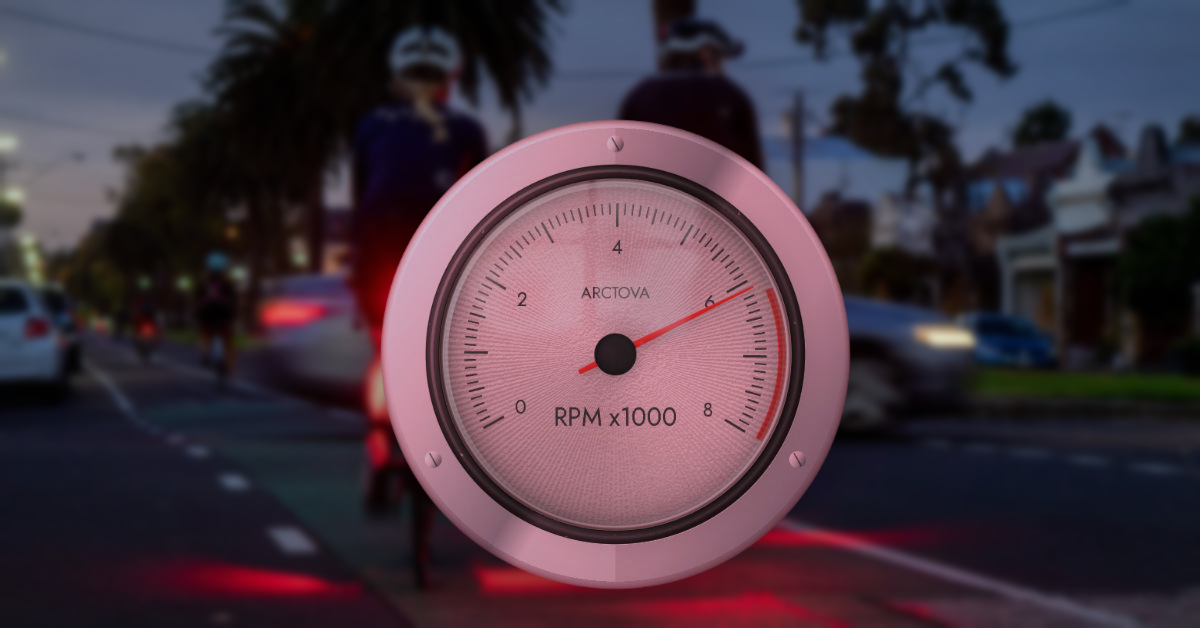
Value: 6100 rpm
